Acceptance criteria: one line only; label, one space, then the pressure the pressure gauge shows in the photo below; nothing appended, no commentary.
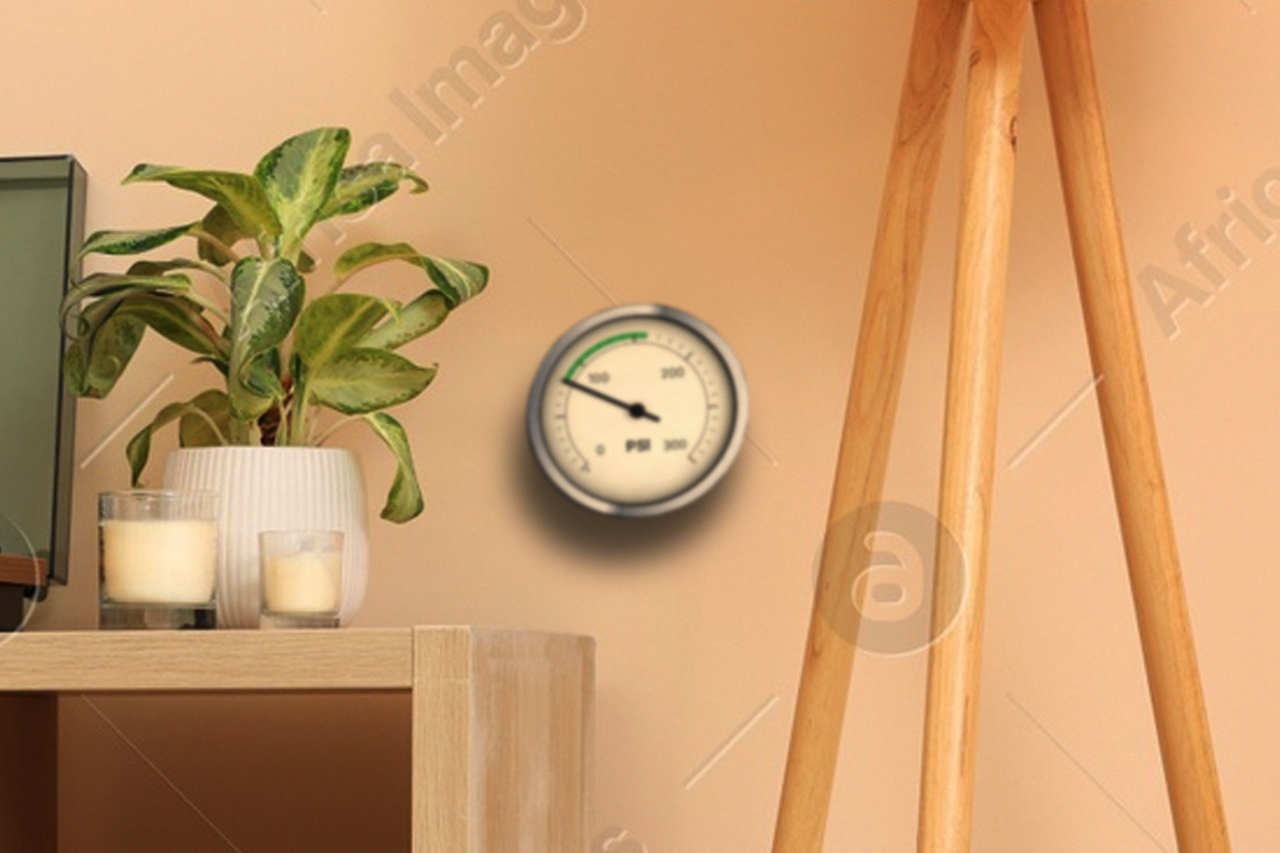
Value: 80 psi
